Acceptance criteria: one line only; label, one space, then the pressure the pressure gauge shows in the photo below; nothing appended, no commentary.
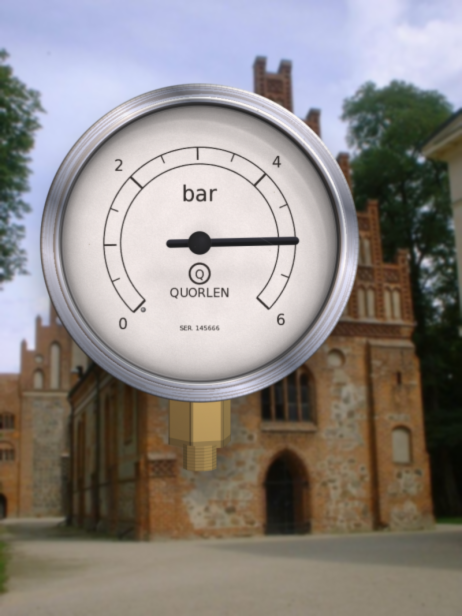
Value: 5 bar
